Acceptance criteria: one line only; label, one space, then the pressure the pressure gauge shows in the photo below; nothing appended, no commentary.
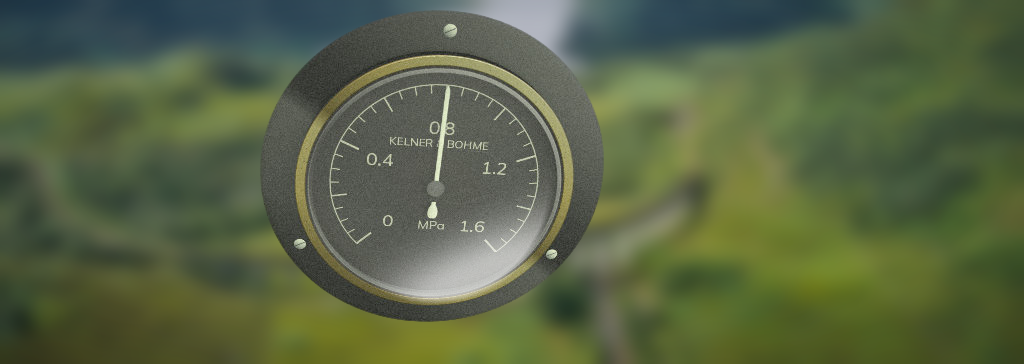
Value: 0.8 MPa
